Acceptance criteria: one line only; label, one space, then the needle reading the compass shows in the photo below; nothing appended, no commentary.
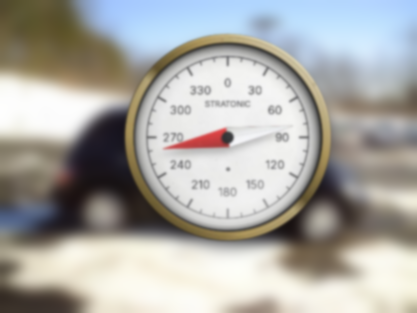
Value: 260 °
